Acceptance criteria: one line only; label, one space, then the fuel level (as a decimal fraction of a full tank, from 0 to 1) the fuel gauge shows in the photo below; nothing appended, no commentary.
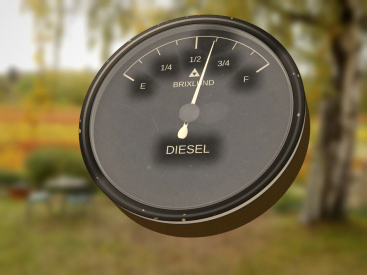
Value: 0.625
